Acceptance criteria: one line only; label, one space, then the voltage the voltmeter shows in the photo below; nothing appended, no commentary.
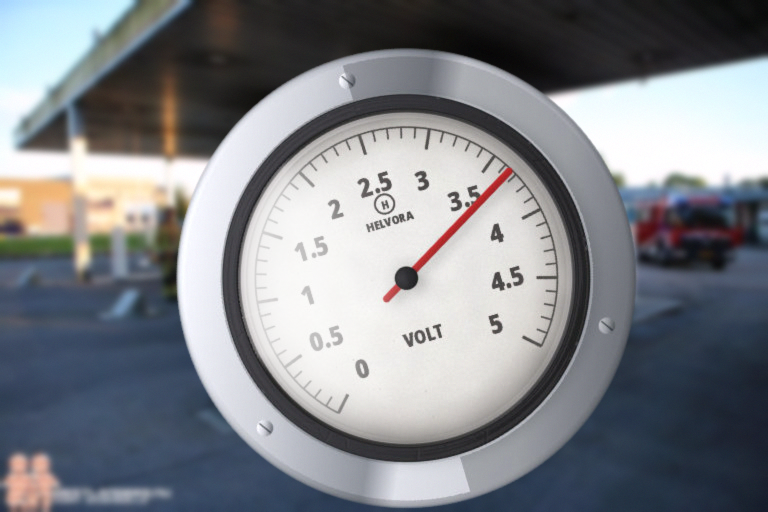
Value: 3.65 V
